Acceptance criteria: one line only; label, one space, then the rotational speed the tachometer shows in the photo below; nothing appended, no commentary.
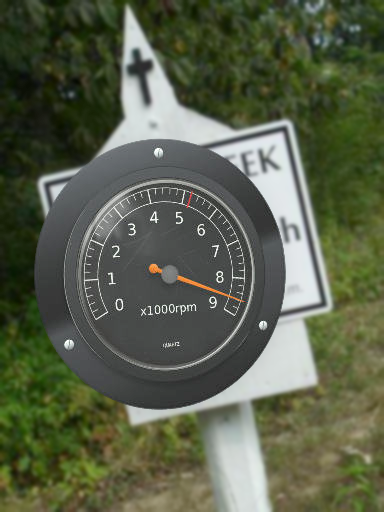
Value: 8600 rpm
